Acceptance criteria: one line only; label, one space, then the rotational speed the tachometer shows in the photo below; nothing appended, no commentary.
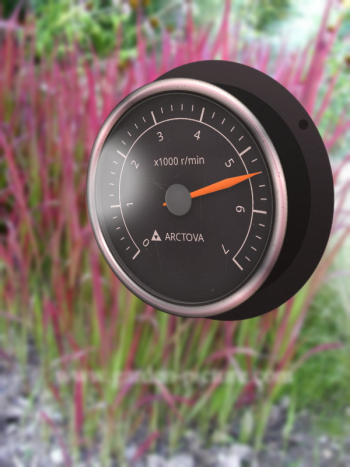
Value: 5400 rpm
